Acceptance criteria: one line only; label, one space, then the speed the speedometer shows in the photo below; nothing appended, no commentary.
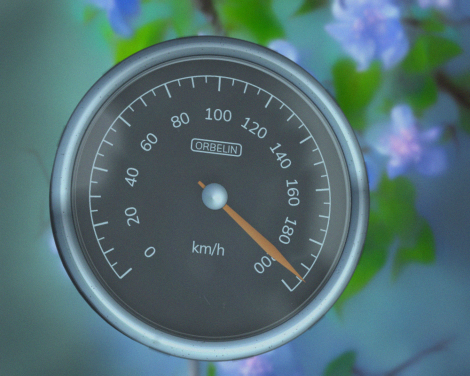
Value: 195 km/h
